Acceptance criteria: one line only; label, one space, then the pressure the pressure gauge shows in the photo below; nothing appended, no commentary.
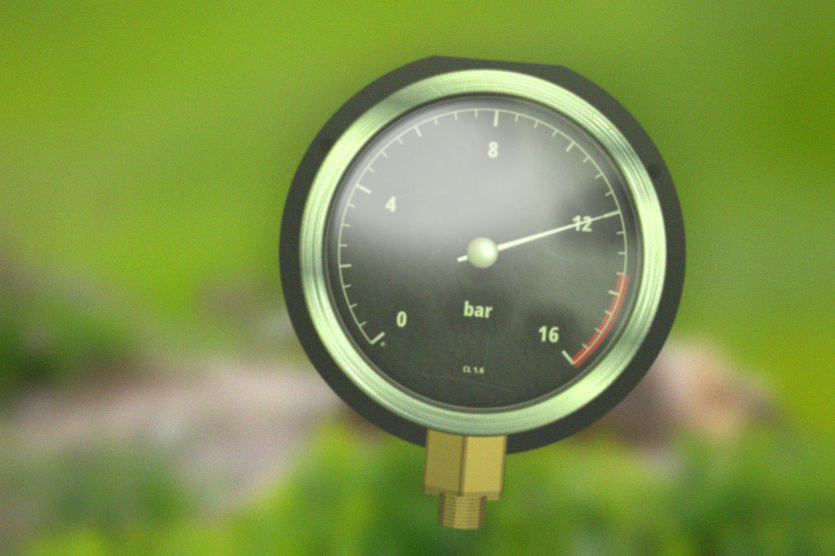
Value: 12 bar
